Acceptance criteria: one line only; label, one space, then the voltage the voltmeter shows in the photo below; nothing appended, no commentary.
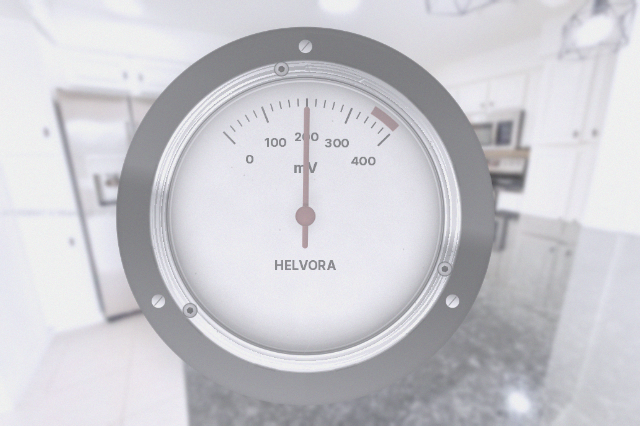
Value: 200 mV
